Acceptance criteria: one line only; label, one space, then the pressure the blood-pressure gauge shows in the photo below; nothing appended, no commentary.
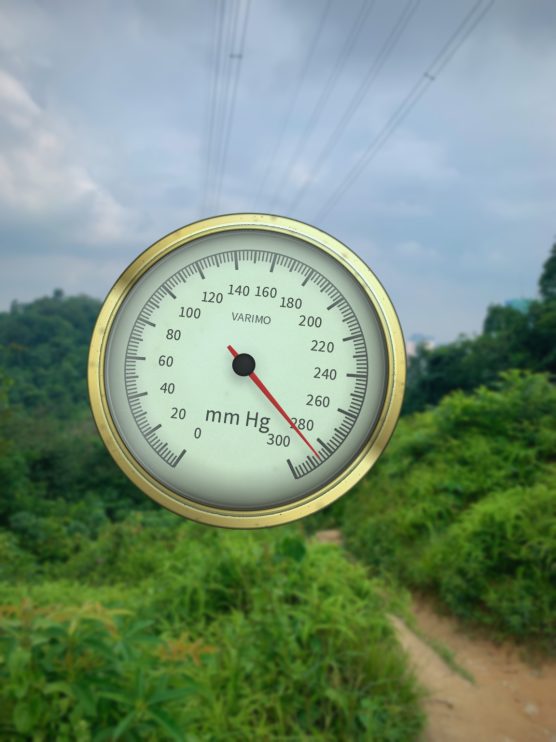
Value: 286 mmHg
